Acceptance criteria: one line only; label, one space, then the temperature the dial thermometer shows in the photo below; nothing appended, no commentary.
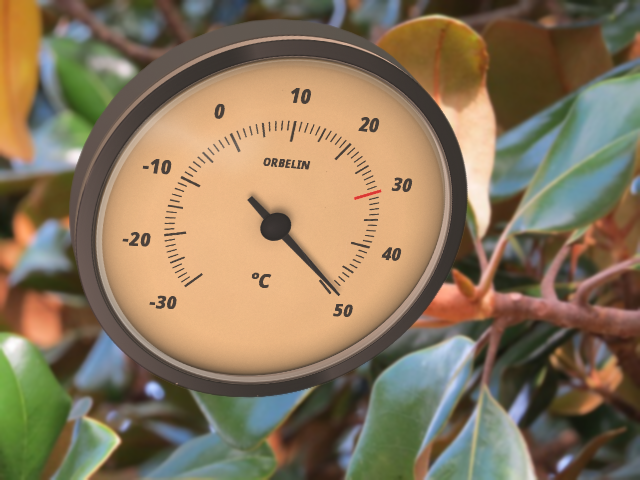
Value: 49 °C
